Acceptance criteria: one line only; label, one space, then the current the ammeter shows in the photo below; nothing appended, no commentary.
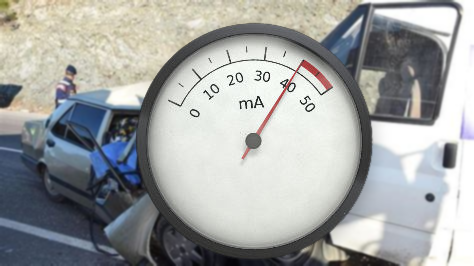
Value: 40 mA
